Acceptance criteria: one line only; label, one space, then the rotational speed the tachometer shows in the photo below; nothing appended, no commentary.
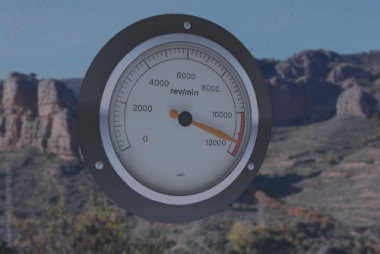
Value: 11400 rpm
